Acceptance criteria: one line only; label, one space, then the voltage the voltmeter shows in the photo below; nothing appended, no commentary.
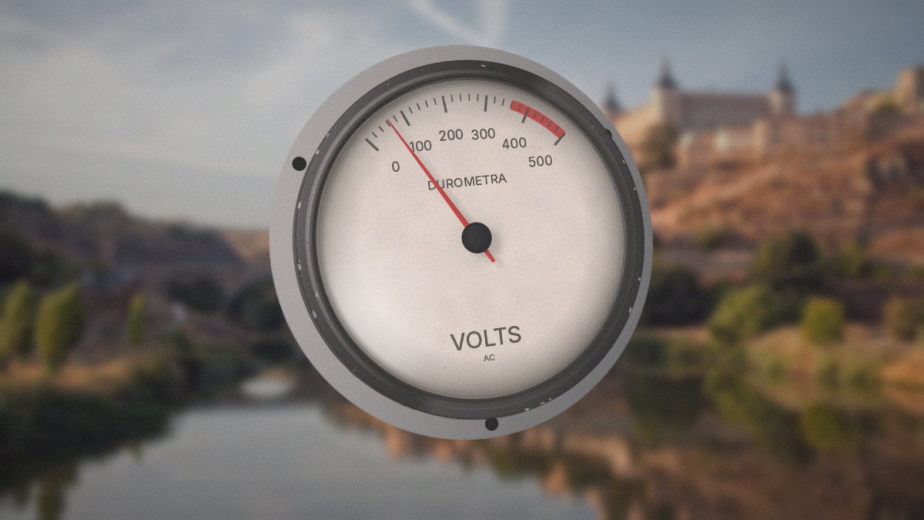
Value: 60 V
